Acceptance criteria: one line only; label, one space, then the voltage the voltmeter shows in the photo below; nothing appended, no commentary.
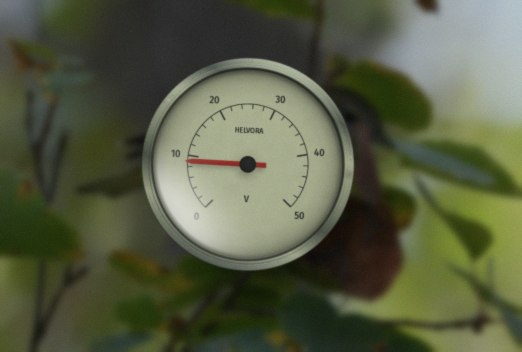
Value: 9 V
